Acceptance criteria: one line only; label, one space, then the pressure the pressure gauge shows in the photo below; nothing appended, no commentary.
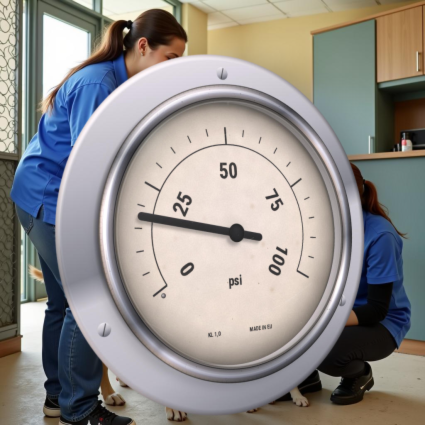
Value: 17.5 psi
